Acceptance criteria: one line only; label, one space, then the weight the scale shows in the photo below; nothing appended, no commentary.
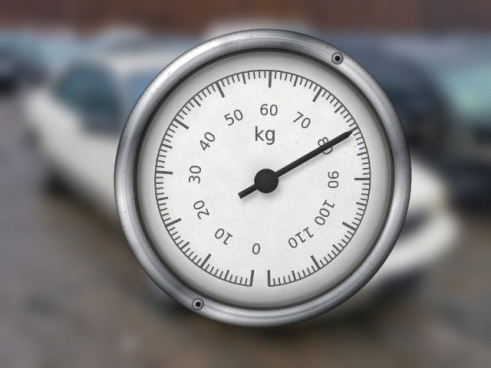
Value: 80 kg
